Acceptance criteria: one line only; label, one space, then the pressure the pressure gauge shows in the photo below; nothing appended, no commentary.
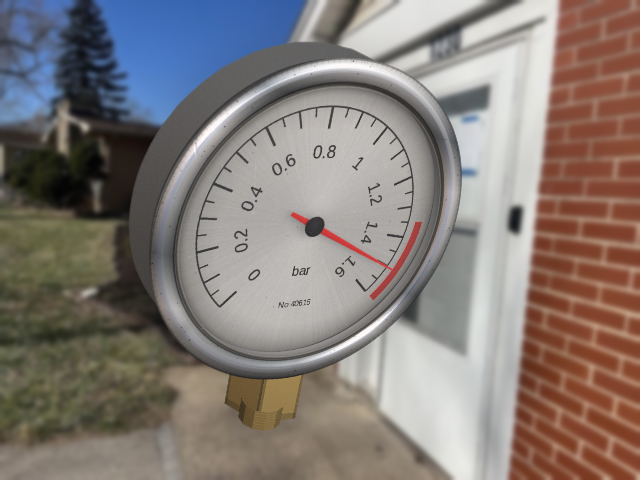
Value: 1.5 bar
